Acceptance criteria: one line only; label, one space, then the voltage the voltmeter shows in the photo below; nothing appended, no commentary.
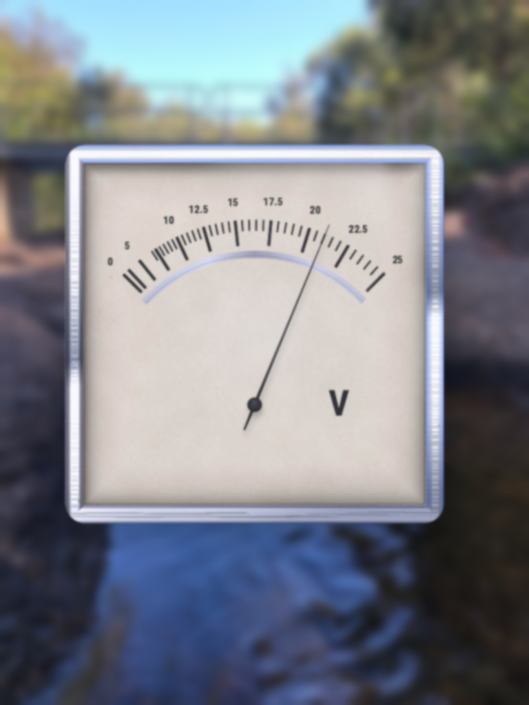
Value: 21 V
